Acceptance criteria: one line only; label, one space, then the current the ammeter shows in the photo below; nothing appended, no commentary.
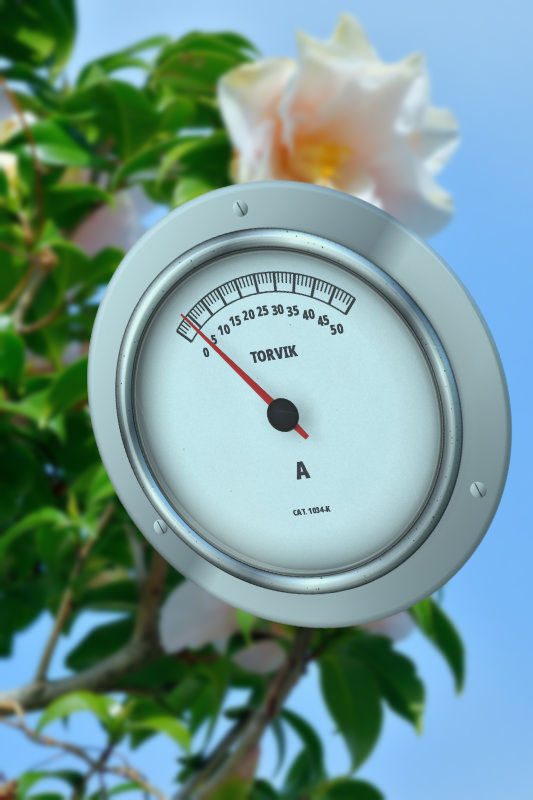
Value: 5 A
